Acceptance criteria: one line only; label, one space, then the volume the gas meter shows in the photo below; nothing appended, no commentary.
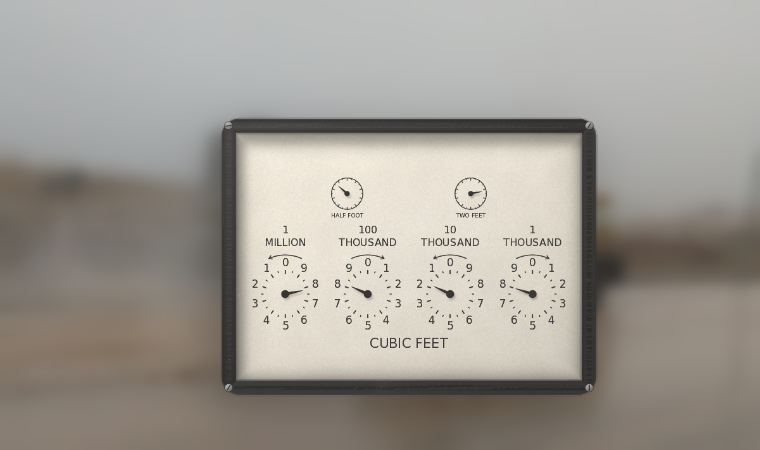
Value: 781800 ft³
